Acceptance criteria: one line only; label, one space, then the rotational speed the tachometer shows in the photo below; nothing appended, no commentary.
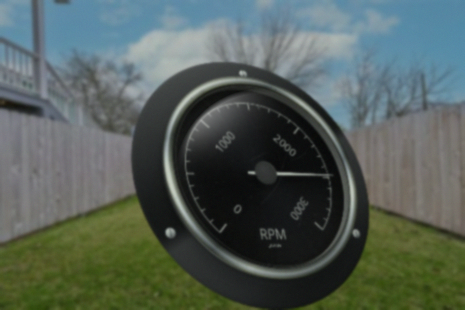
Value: 2500 rpm
